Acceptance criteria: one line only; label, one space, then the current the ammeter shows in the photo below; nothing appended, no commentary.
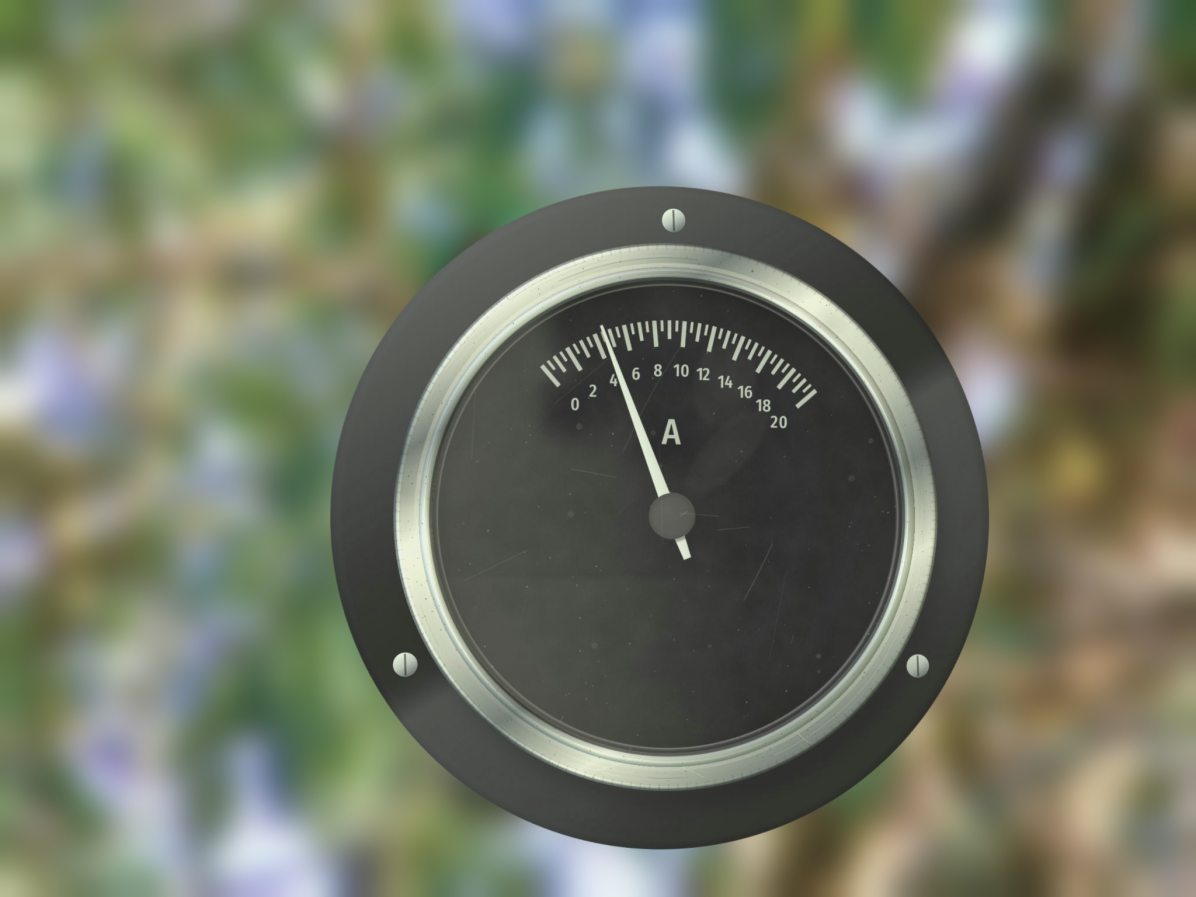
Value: 4.5 A
